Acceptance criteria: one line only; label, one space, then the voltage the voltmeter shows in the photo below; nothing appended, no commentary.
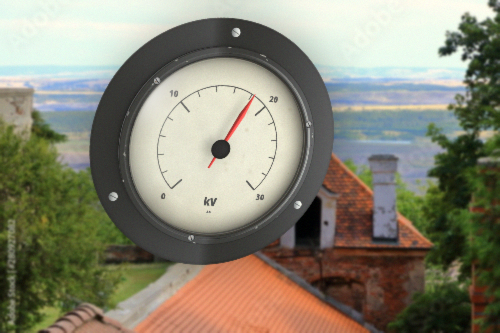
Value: 18 kV
